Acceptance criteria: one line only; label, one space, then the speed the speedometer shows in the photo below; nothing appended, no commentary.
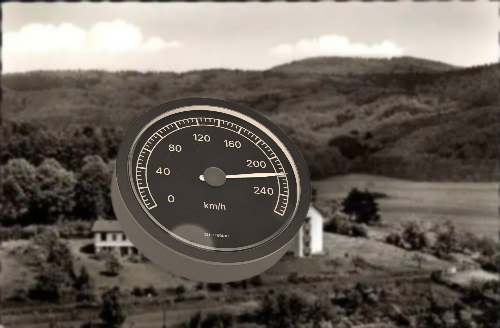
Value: 220 km/h
